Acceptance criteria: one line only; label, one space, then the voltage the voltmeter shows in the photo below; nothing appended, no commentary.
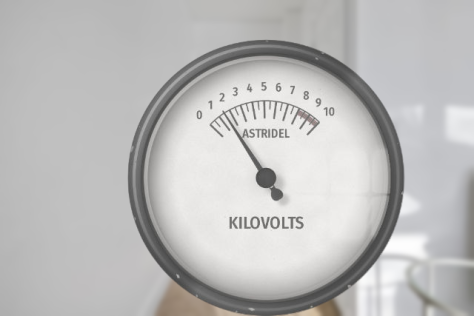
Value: 1.5 kV
